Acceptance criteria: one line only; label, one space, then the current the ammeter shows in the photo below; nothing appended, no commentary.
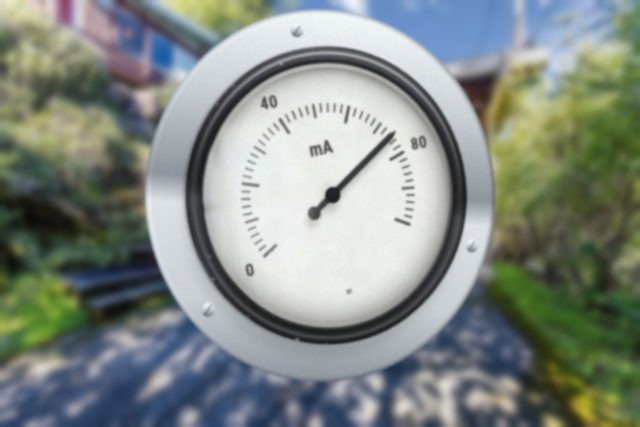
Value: 74 mA
